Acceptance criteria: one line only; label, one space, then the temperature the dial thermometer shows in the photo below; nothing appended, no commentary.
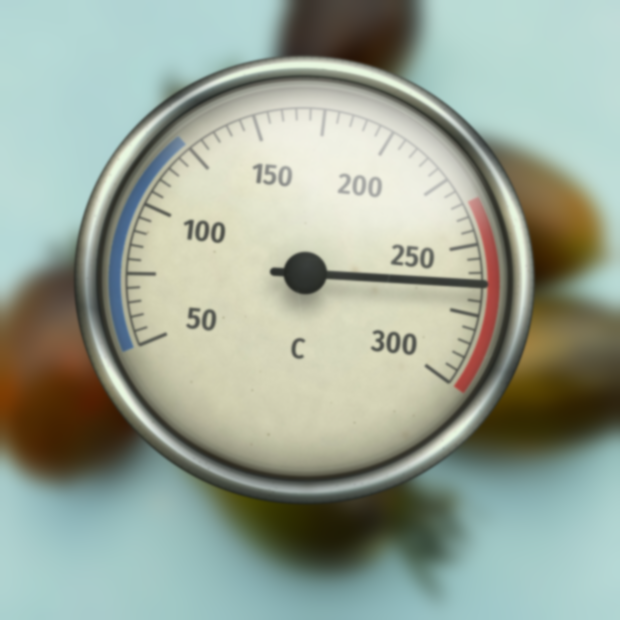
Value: 265 °C
